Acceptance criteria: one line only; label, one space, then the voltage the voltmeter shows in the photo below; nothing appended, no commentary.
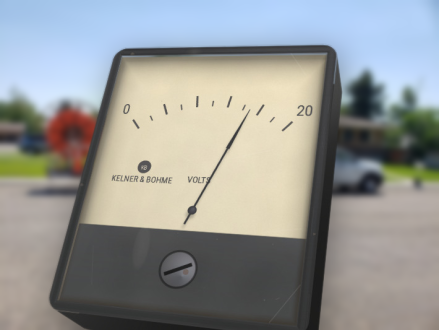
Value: 15 V
